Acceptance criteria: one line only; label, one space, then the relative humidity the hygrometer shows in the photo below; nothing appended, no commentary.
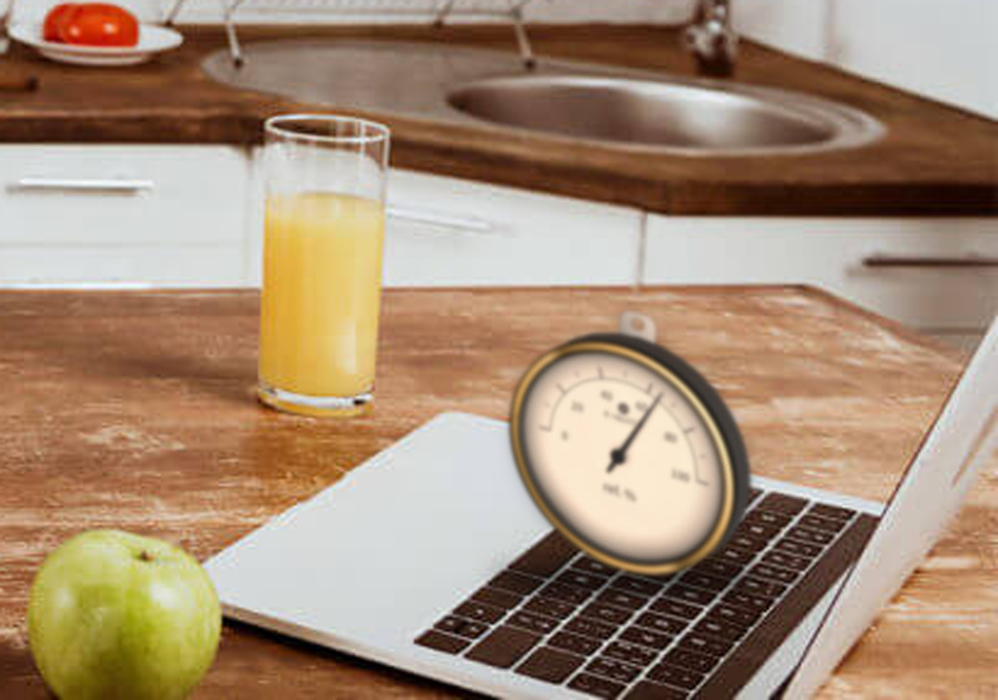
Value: 65 %
